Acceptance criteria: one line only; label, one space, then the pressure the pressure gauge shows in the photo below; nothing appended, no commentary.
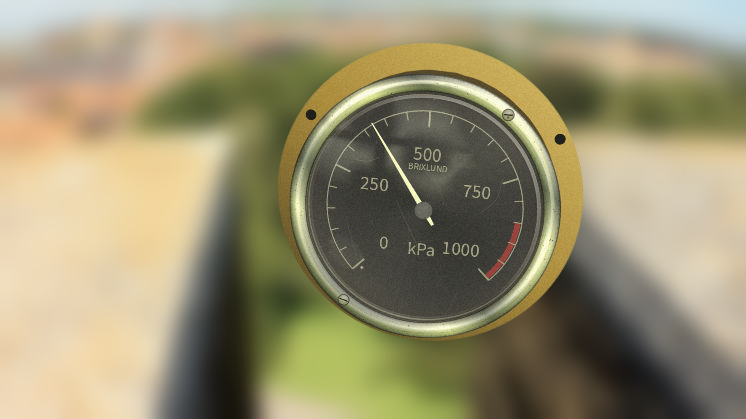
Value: 375 kPa
